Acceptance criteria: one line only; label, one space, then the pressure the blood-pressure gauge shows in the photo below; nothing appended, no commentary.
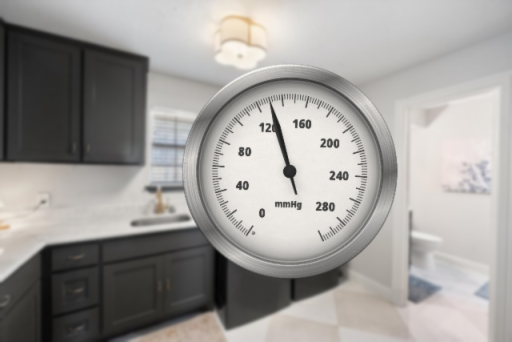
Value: 130 mmHg
